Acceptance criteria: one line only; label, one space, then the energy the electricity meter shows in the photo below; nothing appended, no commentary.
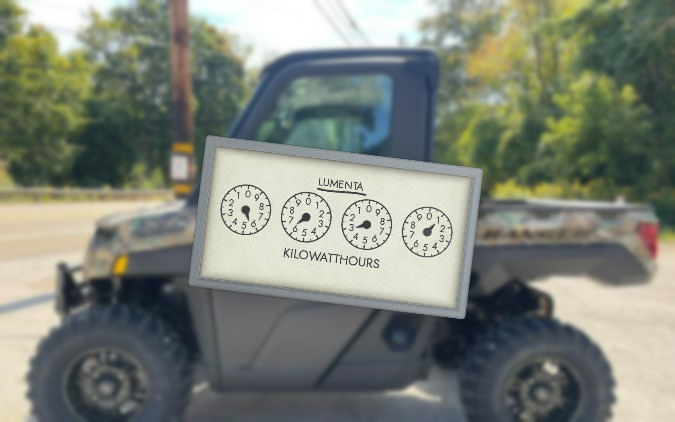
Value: 5631 kWh
